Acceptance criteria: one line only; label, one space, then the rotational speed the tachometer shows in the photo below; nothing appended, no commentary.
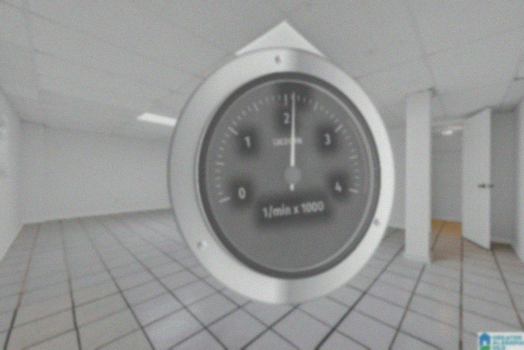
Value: 2100 rpm
